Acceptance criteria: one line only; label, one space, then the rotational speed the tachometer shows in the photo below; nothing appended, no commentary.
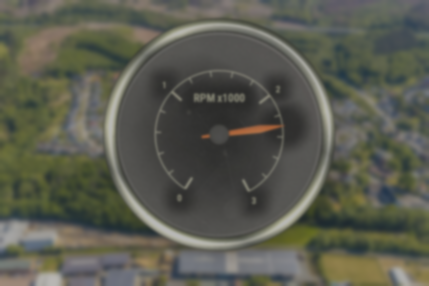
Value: 2300 rpm
